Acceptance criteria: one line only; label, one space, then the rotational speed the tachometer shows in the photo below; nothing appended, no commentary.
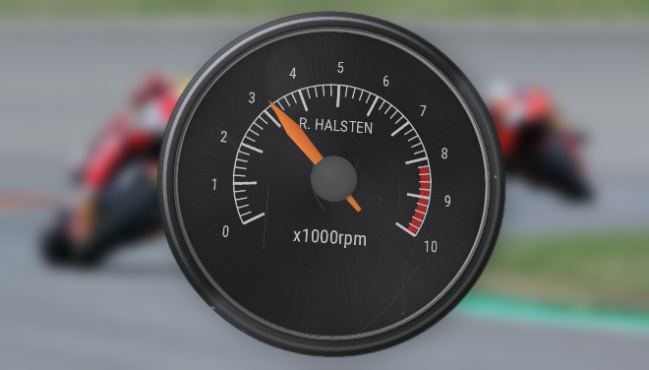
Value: 3200 rpm
